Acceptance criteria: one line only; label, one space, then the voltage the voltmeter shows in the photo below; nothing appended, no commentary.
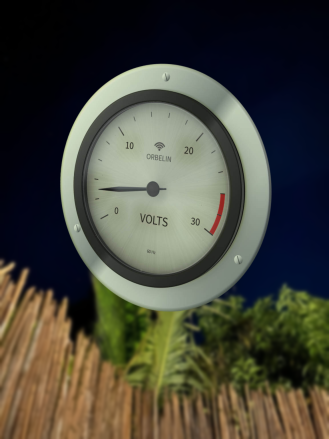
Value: 3 V
